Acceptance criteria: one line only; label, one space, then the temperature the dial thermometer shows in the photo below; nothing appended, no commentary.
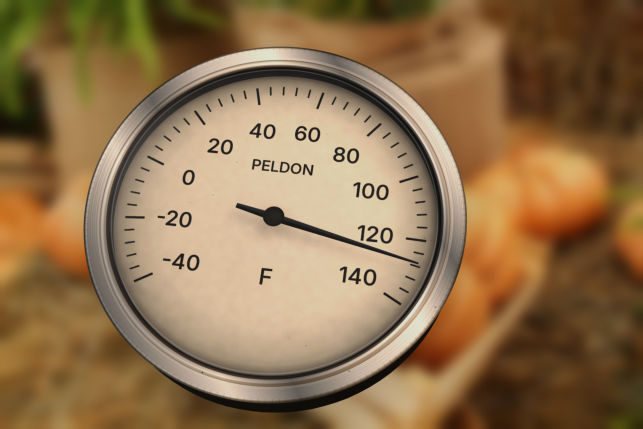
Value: 128 °F
